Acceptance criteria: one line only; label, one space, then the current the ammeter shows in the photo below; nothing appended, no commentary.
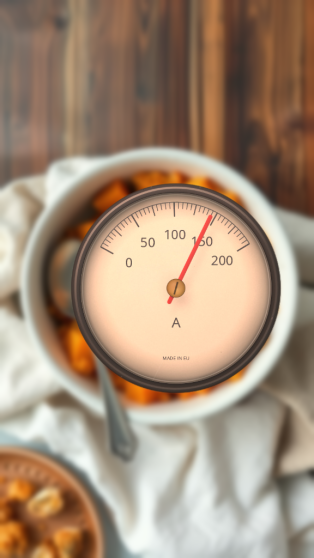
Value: 145 A
